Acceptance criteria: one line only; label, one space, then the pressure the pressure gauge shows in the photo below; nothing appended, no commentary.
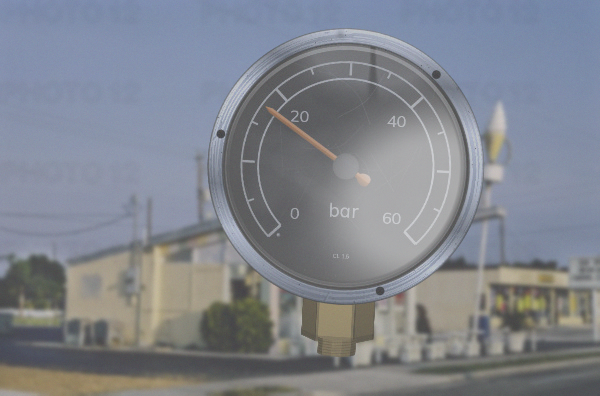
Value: 17.5 bar
